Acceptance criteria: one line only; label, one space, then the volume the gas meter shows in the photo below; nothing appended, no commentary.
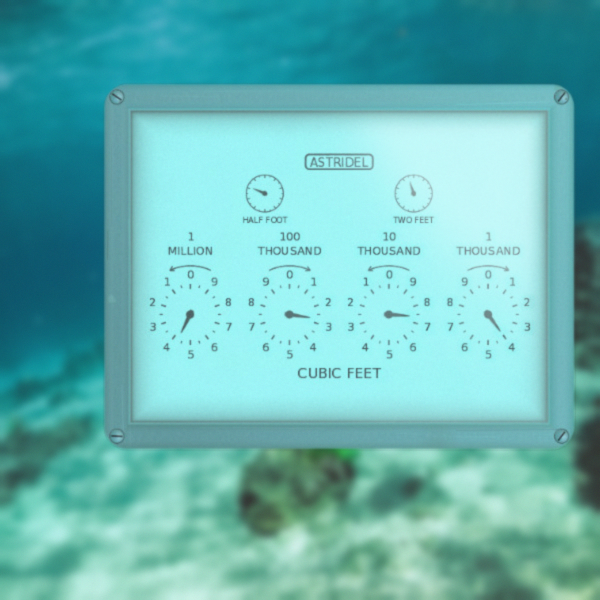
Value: 427400 ft³
